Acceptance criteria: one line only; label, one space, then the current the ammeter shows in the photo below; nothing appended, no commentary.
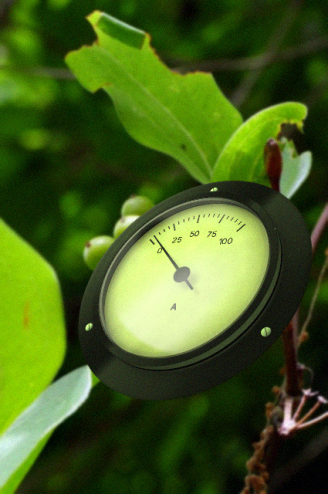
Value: 5 A
